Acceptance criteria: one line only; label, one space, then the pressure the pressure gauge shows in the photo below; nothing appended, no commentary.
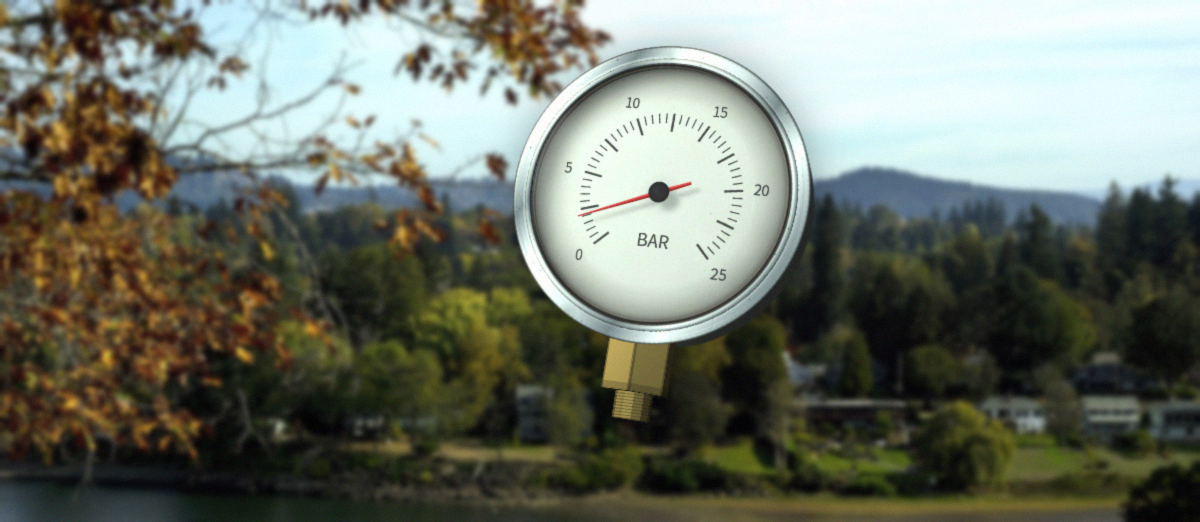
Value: 2 bar
